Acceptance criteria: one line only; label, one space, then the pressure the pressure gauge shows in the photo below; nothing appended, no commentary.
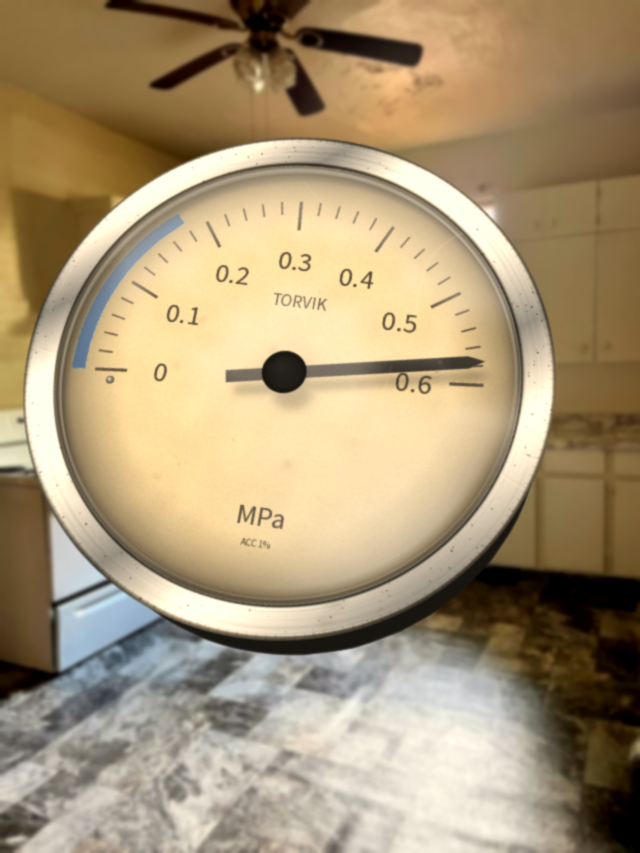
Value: 0.58 MPa
